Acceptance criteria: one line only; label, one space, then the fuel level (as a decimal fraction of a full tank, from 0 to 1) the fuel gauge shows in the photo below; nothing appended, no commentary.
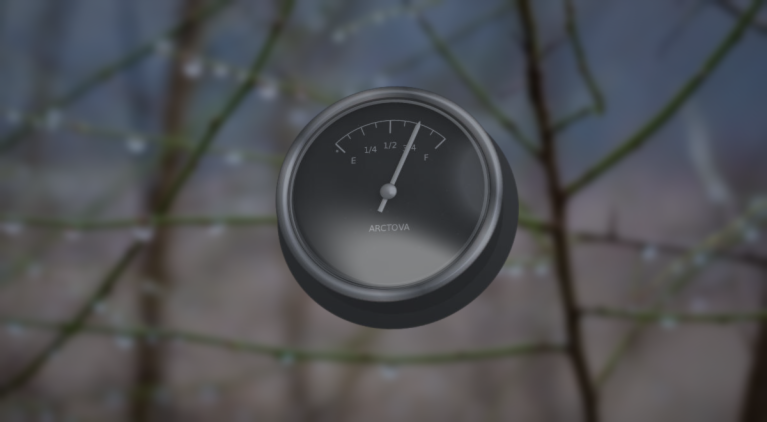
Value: 0.75
